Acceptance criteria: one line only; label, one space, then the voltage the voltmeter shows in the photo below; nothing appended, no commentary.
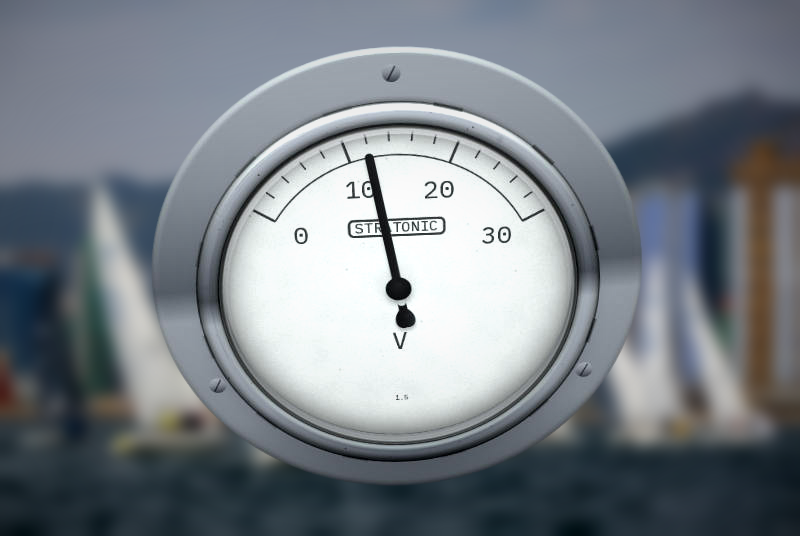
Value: 12 V
